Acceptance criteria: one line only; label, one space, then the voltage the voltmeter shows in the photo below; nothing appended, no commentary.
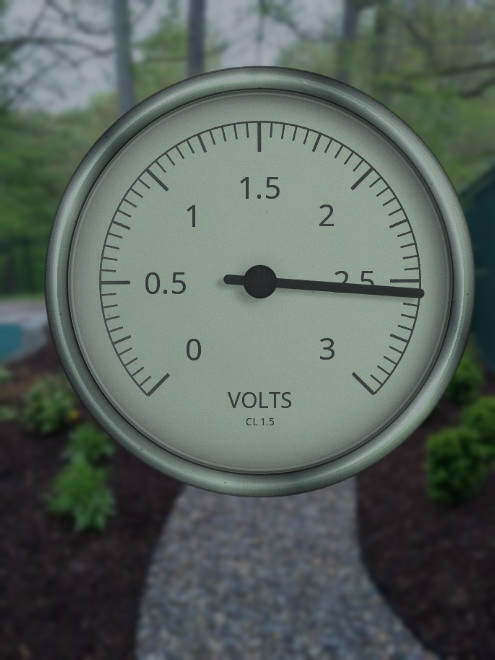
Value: 2.55 V
